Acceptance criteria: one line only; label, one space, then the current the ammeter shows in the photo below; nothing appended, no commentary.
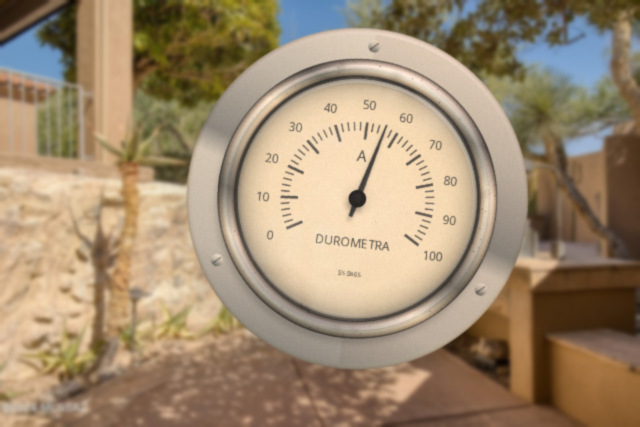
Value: 56 A
